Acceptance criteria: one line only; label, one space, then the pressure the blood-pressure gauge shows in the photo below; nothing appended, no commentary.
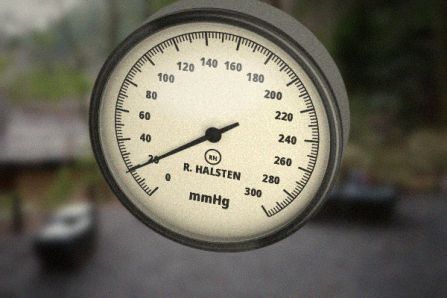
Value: 20 mmHg
